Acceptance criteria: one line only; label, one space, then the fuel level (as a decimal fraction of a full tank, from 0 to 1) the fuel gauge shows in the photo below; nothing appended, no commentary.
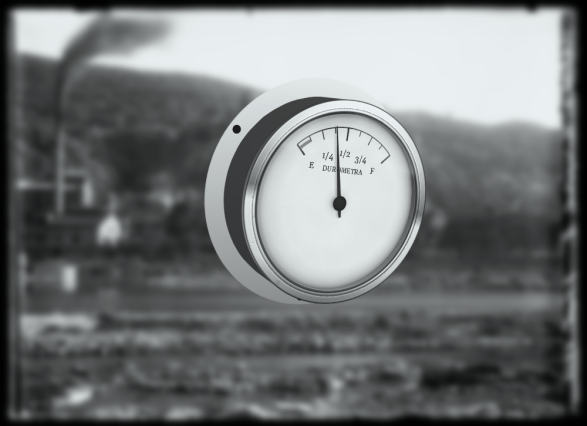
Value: 0.375
